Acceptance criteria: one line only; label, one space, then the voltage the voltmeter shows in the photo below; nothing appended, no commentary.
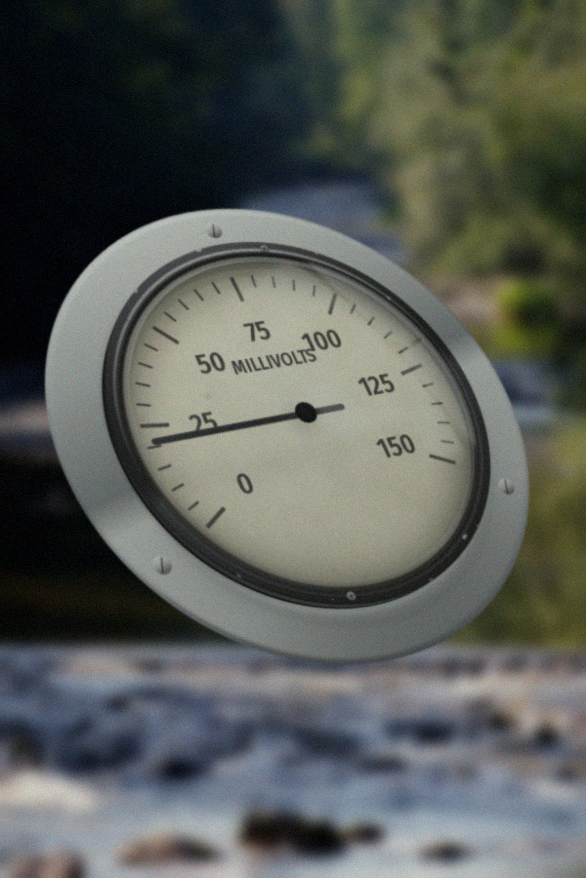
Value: 20 mV
